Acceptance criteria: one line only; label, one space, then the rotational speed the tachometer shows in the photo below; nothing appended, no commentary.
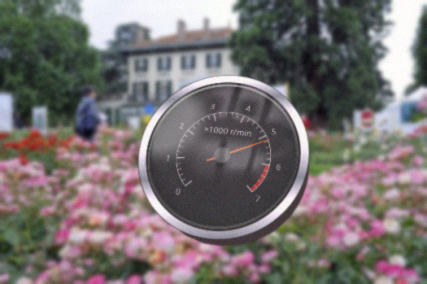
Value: 5200 rpm
